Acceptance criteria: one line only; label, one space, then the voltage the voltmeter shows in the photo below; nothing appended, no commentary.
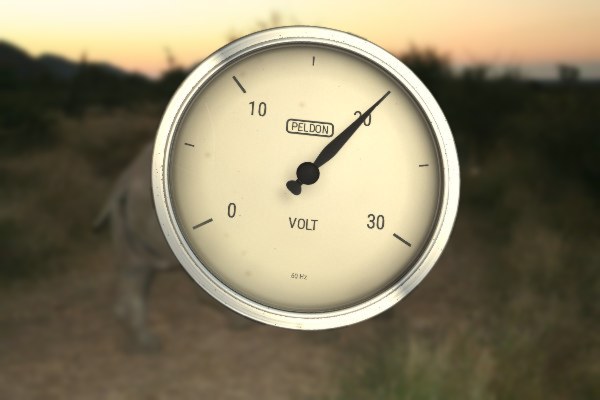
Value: 20 V
